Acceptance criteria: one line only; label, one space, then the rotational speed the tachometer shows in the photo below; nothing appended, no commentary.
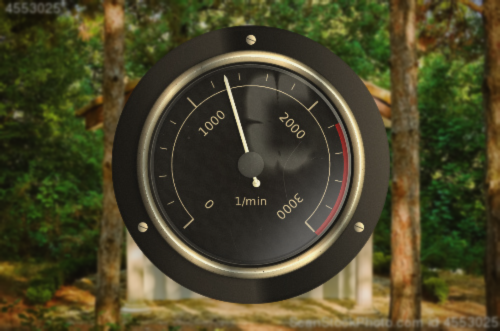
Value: 1300 rpm
